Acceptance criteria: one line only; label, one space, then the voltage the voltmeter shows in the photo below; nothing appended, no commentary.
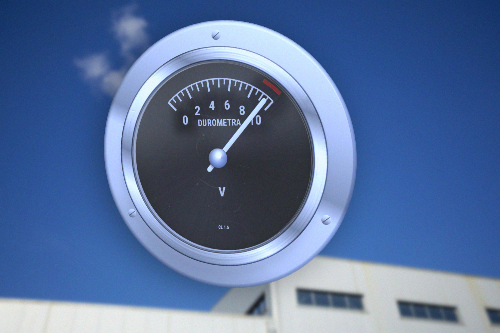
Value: 9.5 V
